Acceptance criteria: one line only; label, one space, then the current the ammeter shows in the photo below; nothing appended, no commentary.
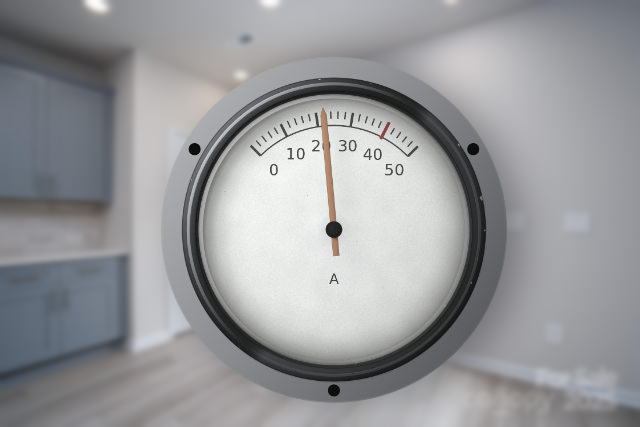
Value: 22 A
